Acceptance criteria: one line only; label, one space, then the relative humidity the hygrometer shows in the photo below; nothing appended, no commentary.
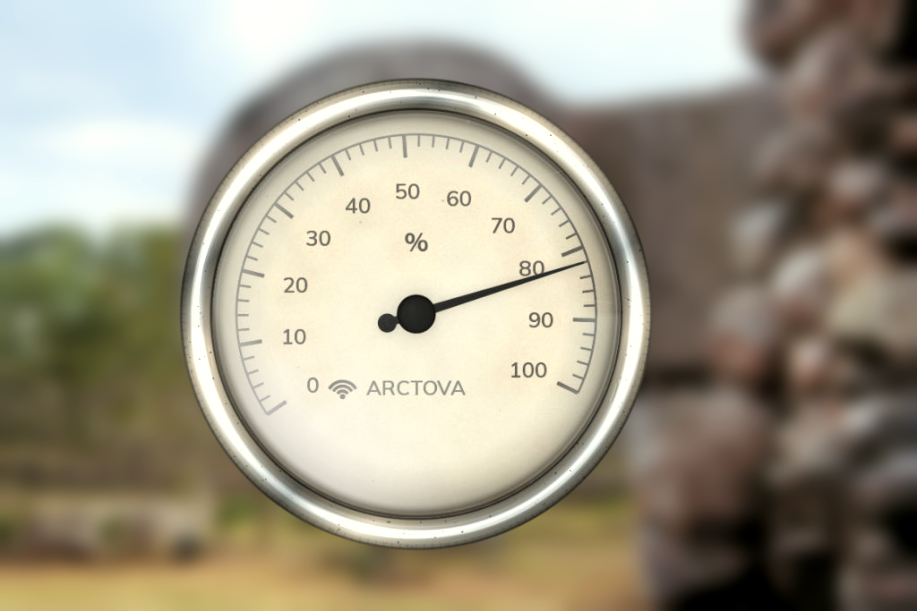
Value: 82 %
